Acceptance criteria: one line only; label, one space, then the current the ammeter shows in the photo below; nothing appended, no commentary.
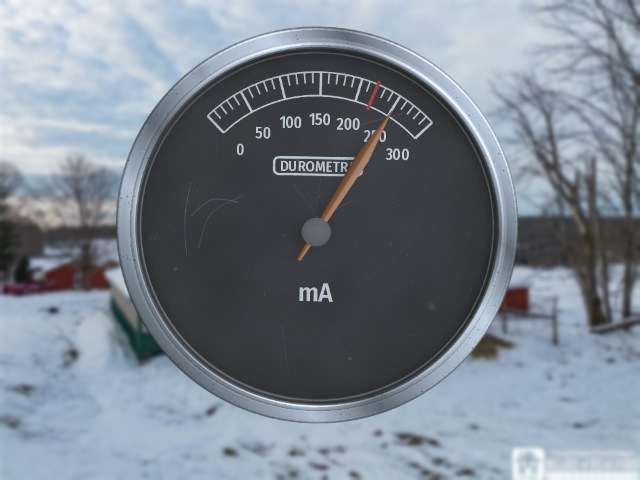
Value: 250 mA
